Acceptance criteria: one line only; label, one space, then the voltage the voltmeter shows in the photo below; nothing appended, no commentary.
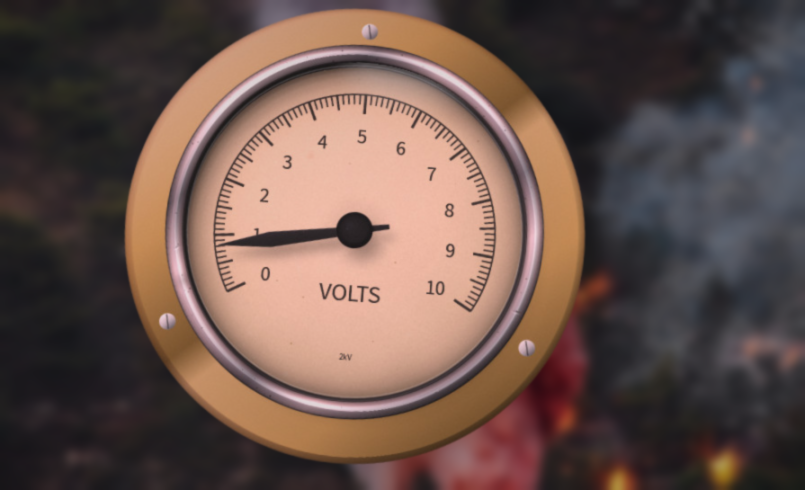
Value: 0.8 V
